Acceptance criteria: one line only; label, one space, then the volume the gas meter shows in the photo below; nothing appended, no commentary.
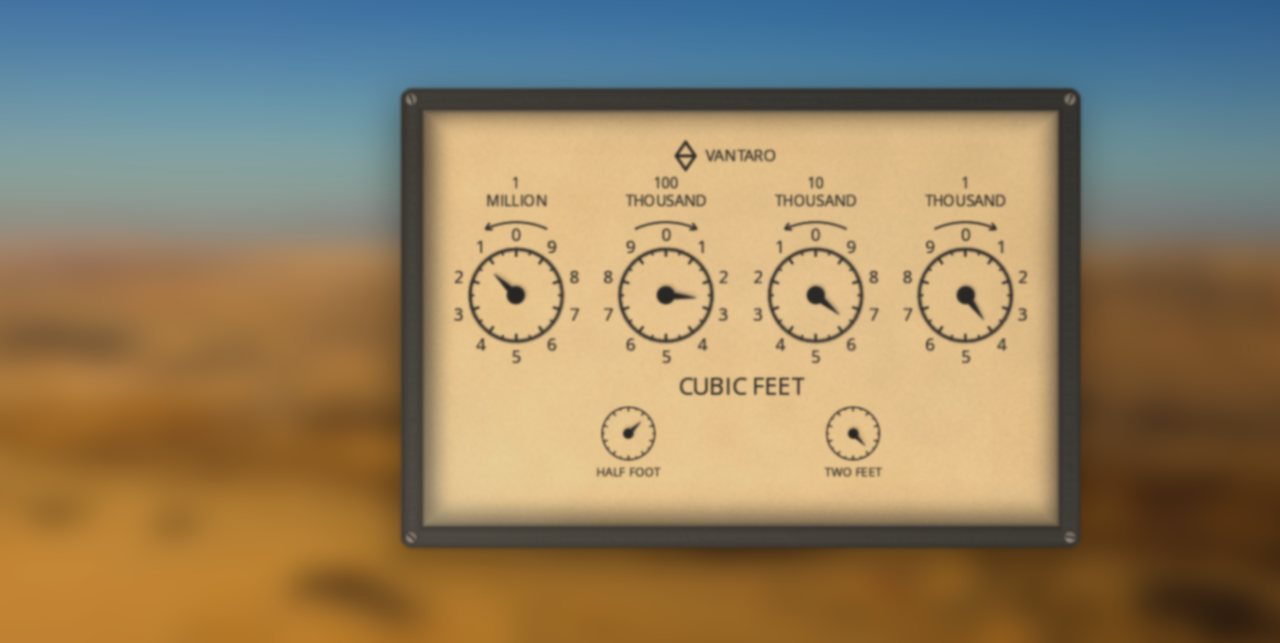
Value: 126400 ft³
